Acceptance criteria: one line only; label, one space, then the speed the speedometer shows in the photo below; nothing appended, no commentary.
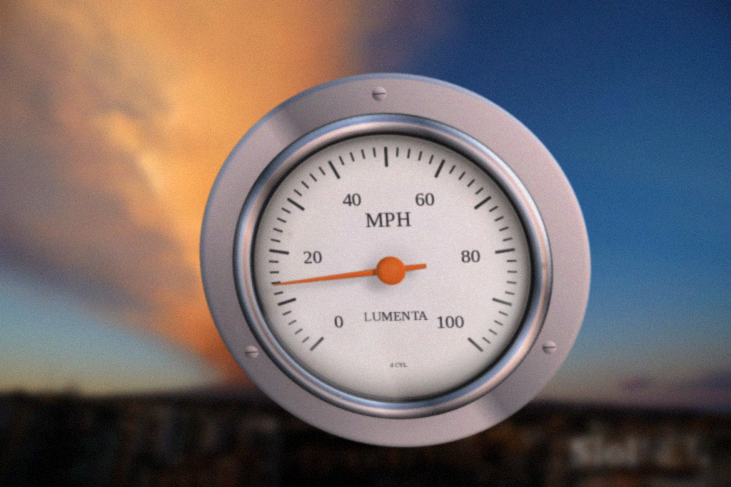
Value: 14 mph
